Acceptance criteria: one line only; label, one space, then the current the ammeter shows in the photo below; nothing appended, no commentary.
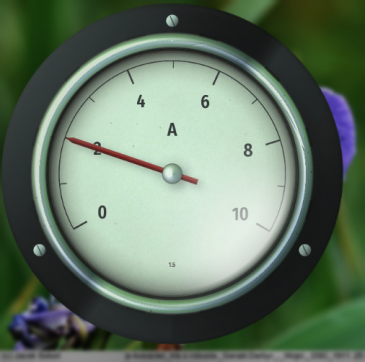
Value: 2 A
